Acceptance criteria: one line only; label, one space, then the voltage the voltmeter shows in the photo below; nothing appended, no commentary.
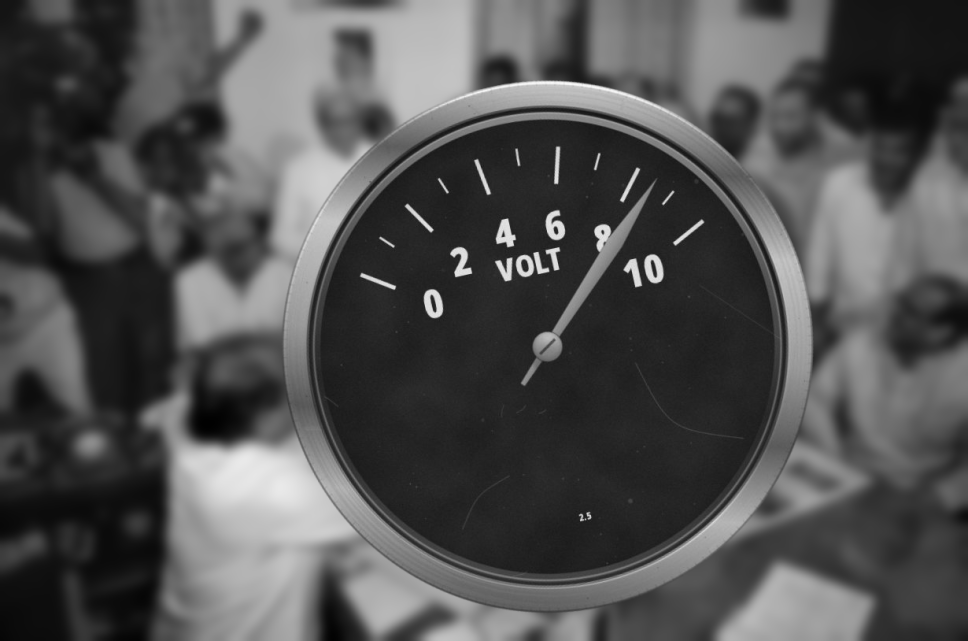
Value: 8.5 V
